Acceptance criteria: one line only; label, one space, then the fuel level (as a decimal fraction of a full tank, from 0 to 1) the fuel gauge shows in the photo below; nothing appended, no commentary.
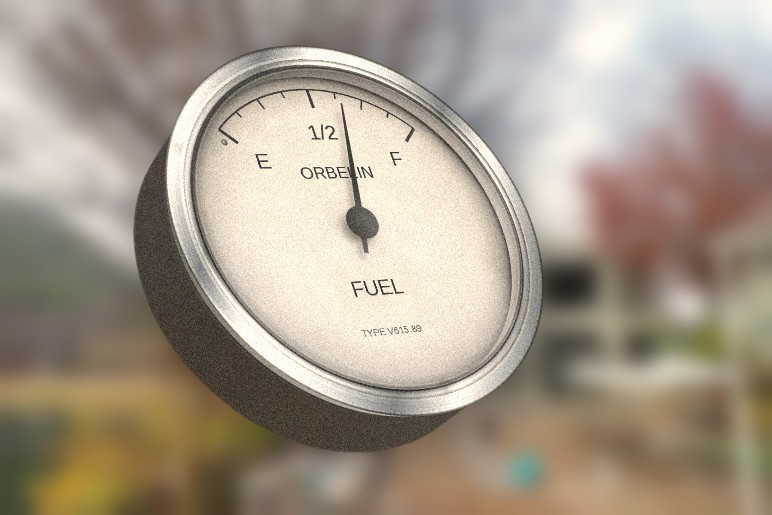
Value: 0.625
